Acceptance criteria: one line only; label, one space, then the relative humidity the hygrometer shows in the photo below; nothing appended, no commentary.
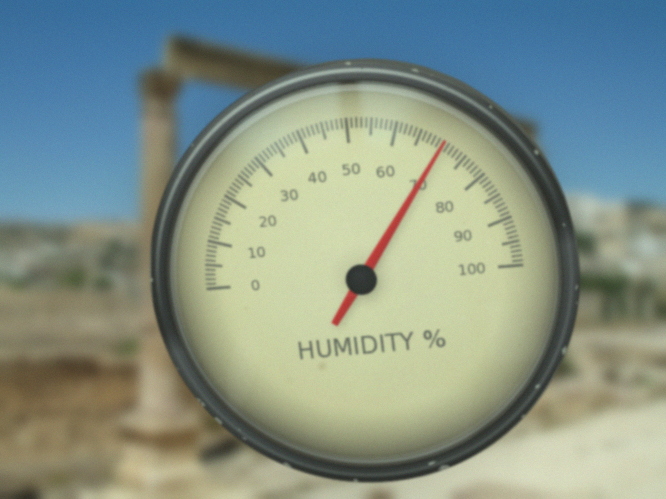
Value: 70 %
